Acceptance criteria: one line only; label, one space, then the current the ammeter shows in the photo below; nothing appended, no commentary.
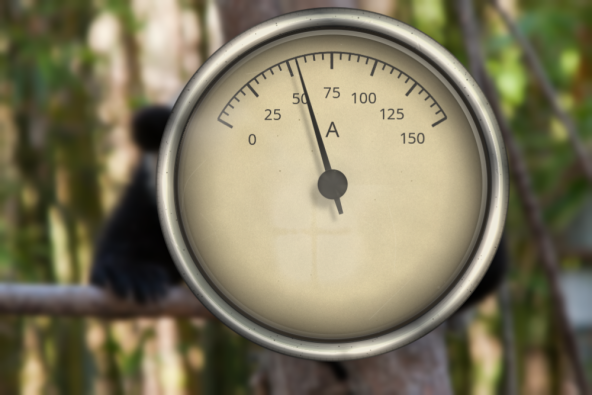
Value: 55 A
